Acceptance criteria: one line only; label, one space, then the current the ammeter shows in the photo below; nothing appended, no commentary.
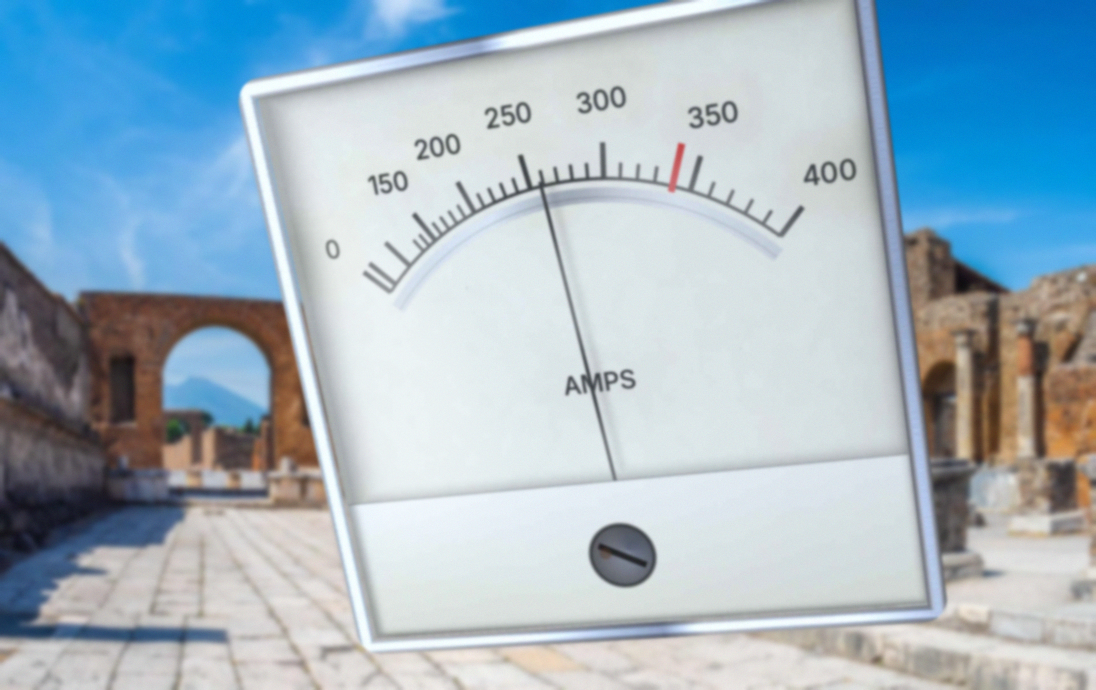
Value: 260 A
